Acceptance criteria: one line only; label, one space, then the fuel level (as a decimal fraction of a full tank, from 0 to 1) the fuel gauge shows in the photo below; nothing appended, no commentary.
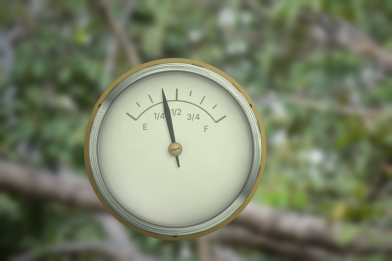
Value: 0.375
